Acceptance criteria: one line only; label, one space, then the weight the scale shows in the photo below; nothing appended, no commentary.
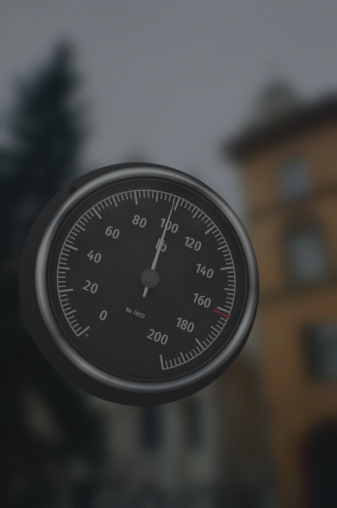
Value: 98 lb
